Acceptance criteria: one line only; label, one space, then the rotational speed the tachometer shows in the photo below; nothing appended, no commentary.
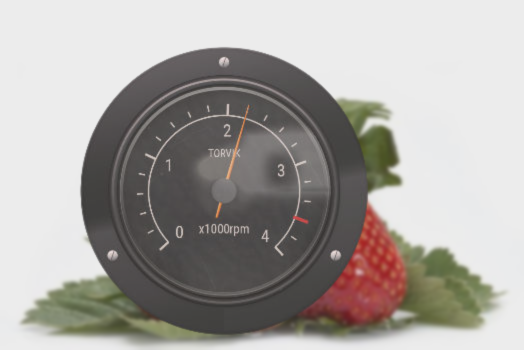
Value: 2200 rpm
